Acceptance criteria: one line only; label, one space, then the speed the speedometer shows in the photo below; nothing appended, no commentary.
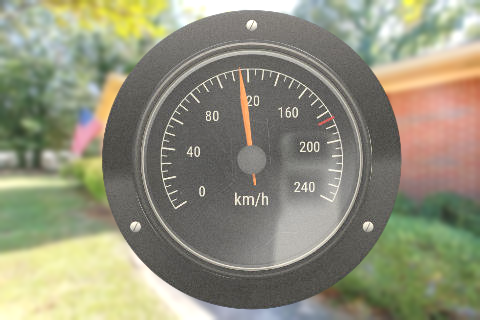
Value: 115 km/h
